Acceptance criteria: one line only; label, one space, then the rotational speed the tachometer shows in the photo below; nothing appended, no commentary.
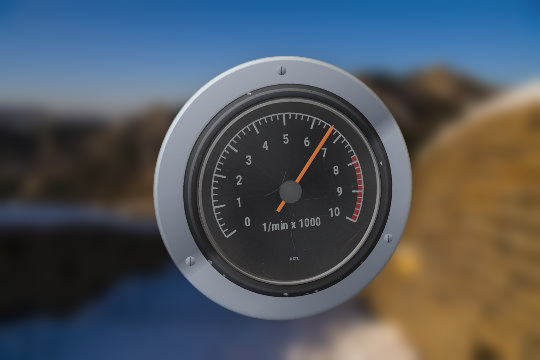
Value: 6600 rpm
